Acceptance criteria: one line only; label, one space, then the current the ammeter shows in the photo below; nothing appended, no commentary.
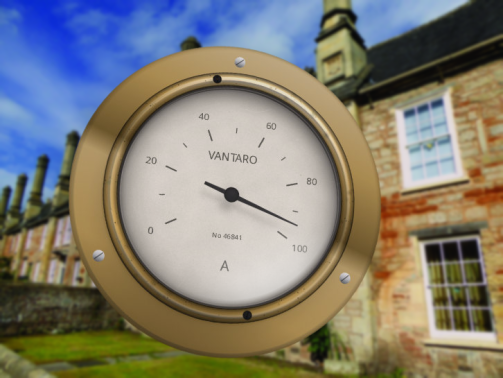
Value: 95 A
